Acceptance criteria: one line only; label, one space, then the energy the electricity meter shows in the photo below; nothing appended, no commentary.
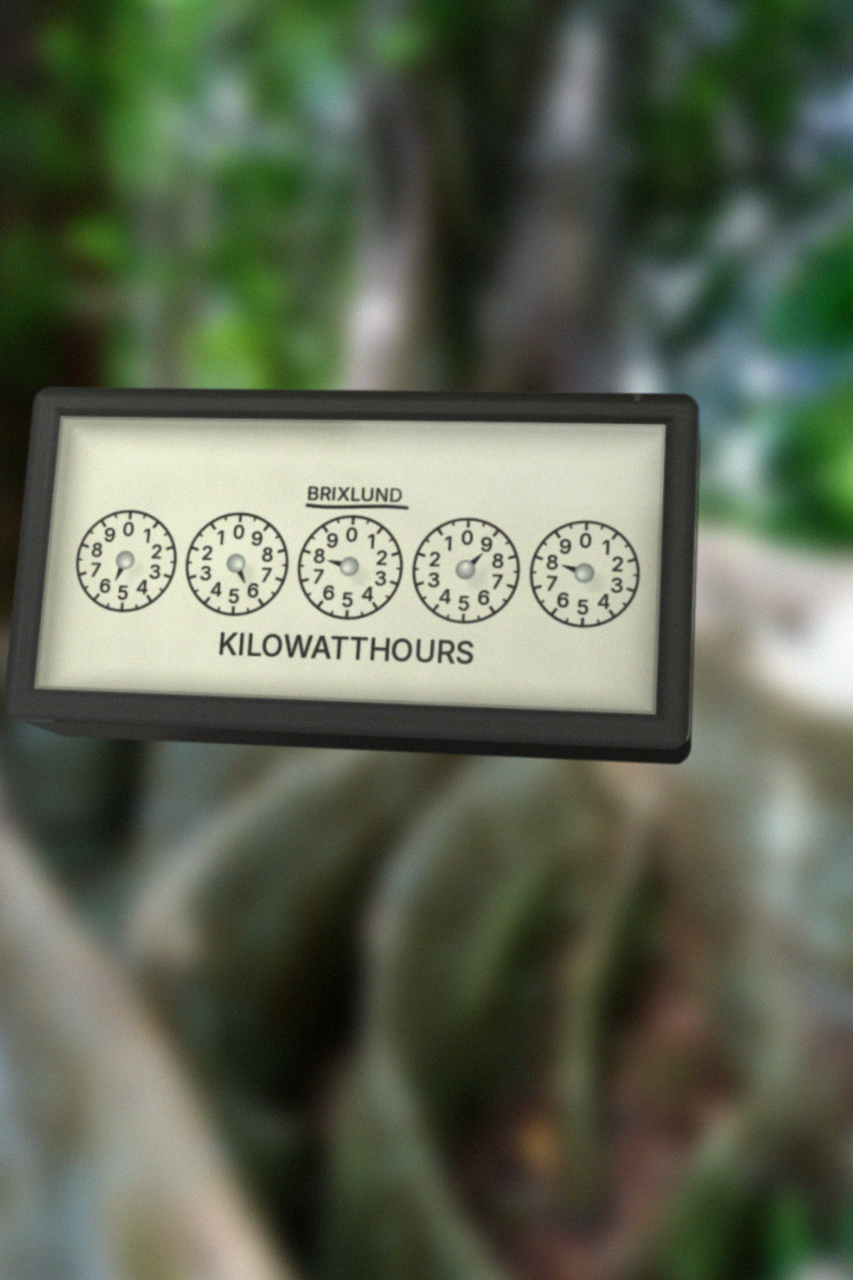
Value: 55788 kWh
